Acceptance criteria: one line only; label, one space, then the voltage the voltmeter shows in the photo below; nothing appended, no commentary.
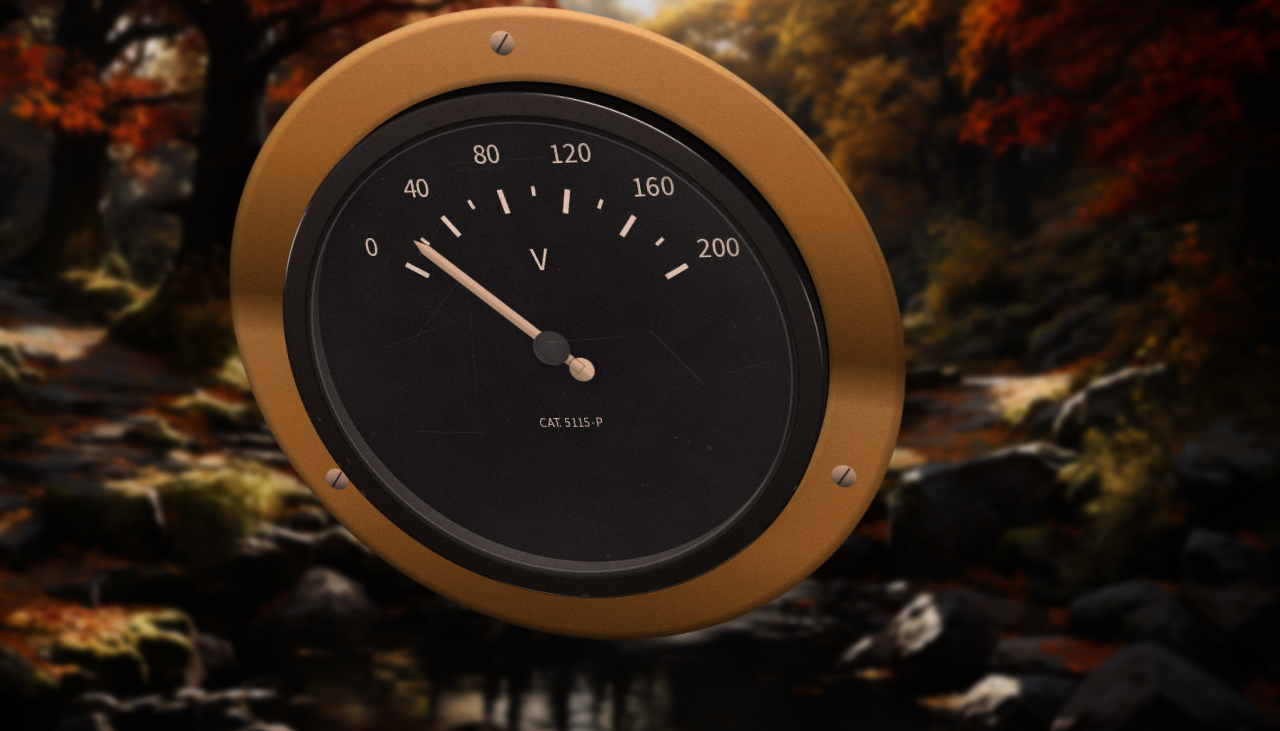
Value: 20 V
